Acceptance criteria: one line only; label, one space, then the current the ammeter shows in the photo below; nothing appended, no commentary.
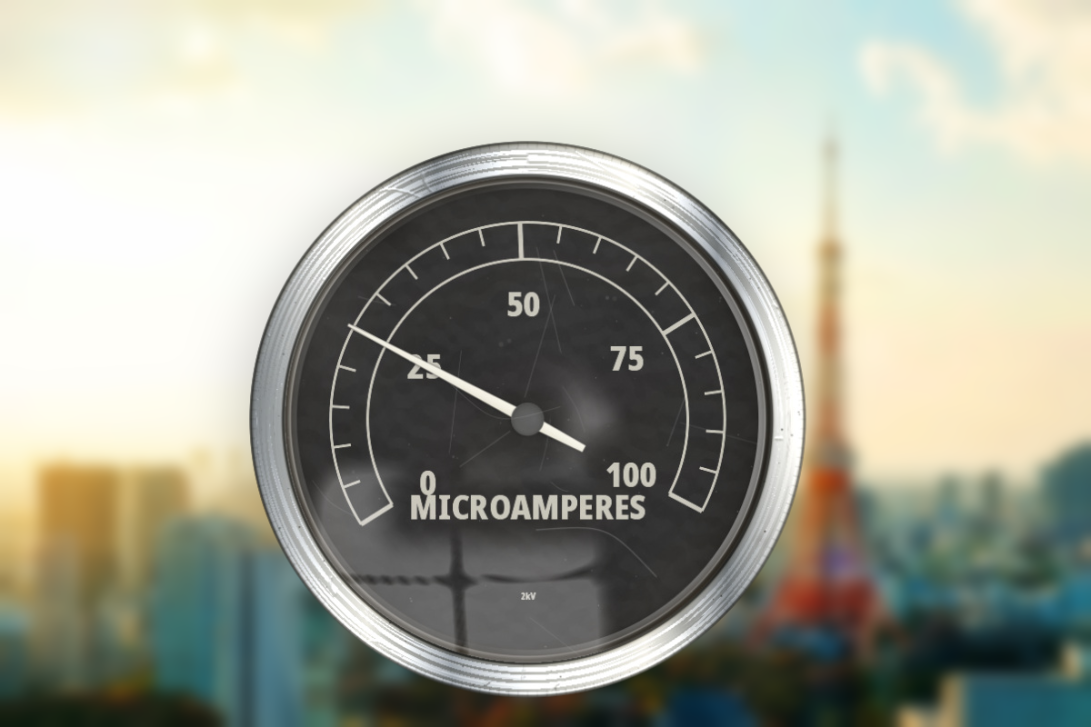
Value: 25 µA
